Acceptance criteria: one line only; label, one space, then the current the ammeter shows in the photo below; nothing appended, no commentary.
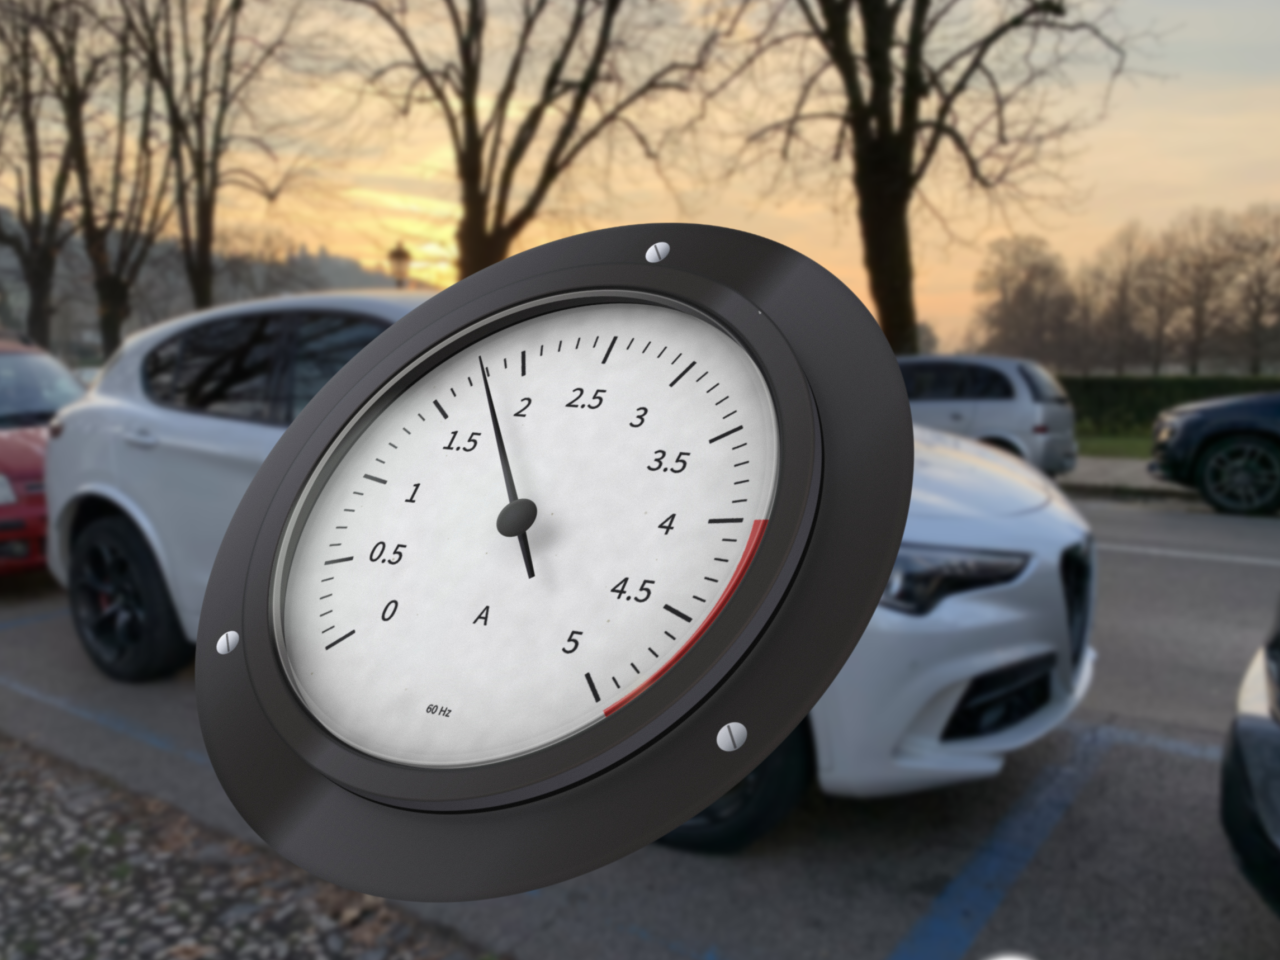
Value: 1.8 A
